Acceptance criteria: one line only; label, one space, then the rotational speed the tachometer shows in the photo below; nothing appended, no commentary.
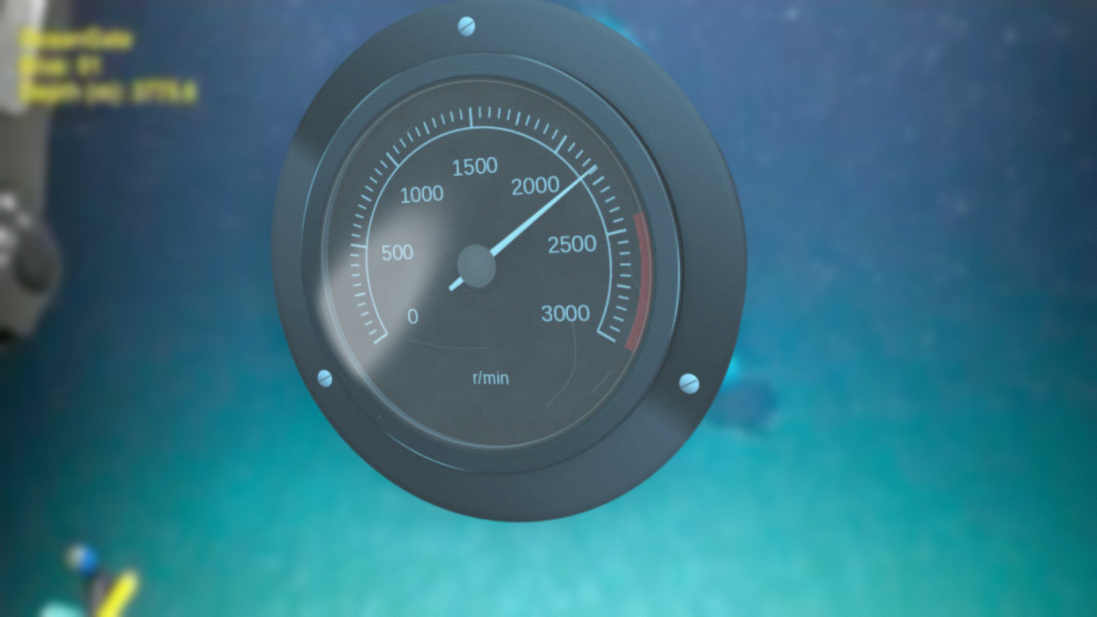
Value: 2200 rpm
